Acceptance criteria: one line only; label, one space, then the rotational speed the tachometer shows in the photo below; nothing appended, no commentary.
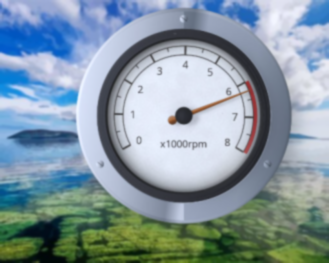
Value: 6250 rpm
